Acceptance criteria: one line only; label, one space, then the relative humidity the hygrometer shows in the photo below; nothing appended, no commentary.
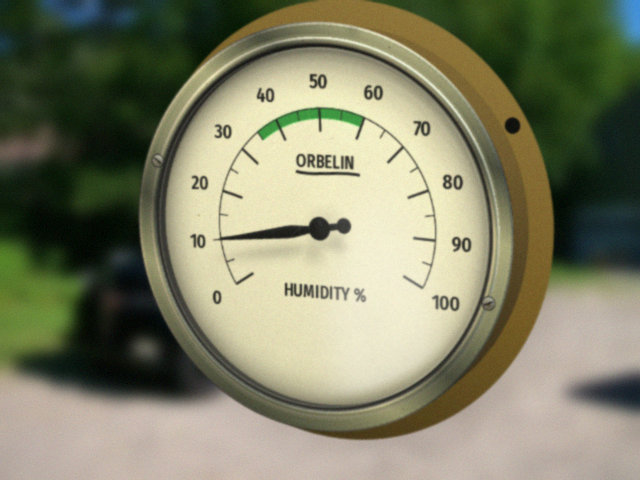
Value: 10 %
